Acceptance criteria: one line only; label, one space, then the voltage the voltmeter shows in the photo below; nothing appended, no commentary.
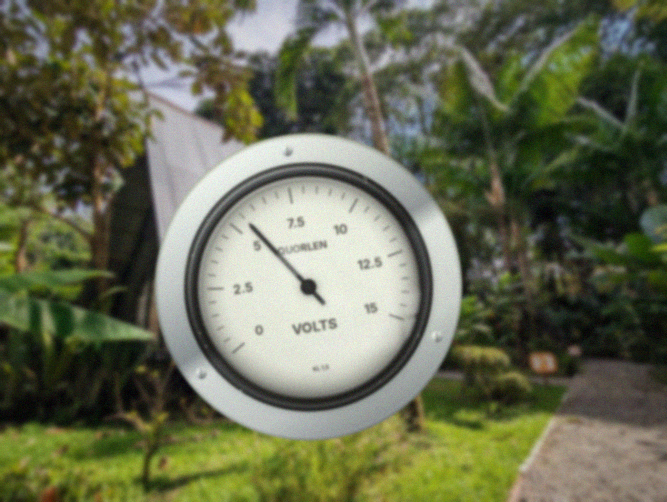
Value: 5.5 V
